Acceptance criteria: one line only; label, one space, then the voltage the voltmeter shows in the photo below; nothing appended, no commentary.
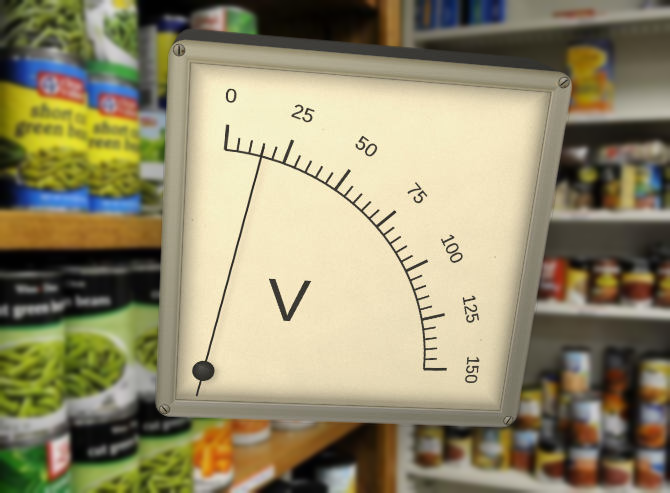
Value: 15 V
